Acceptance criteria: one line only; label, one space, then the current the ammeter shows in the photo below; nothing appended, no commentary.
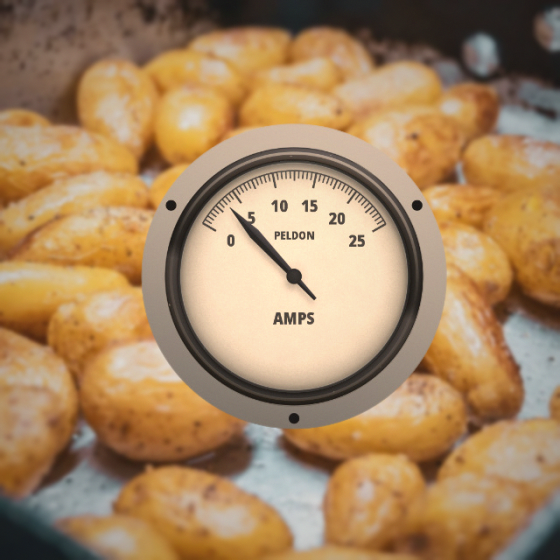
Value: 3.5 A
